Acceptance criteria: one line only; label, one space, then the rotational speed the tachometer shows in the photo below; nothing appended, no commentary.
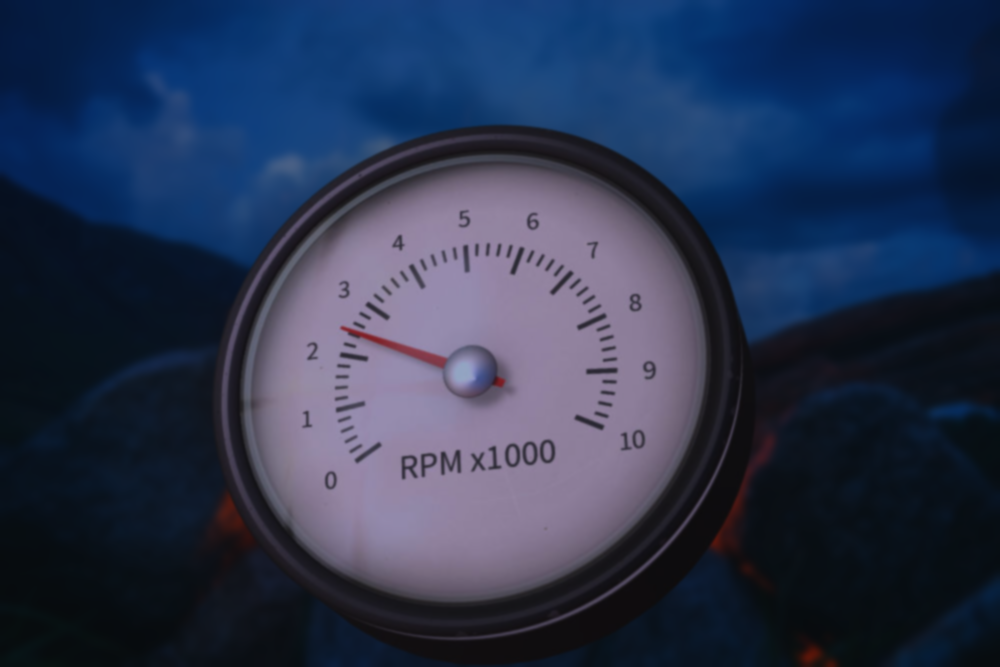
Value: 2400 rpm
